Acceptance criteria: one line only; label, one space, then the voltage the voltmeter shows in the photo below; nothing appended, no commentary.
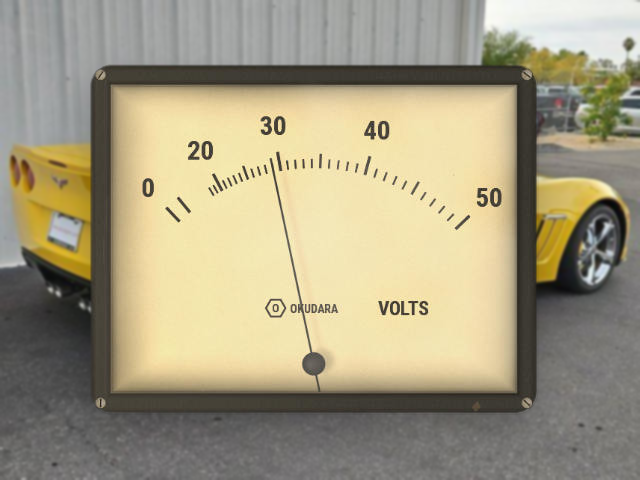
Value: 29 V
